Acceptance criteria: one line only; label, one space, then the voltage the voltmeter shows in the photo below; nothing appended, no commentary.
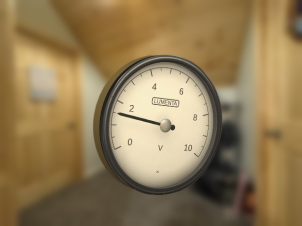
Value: 1.5 V
